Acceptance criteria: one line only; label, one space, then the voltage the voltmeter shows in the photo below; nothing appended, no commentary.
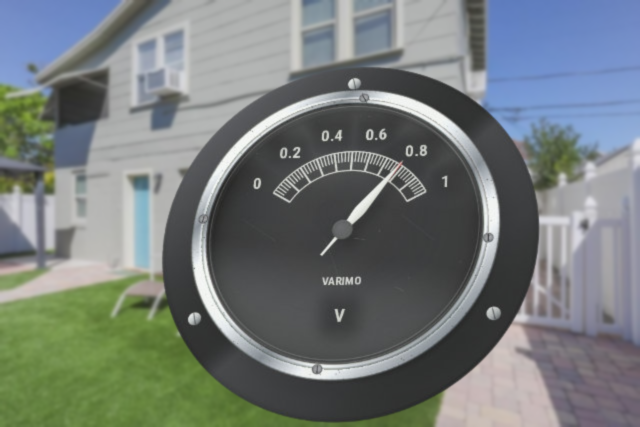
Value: 0.8 V
